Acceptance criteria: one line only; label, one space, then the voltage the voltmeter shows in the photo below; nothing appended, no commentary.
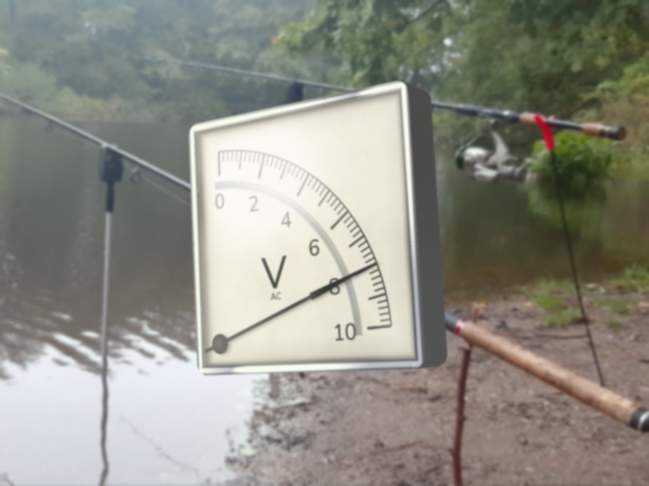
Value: 8 V
